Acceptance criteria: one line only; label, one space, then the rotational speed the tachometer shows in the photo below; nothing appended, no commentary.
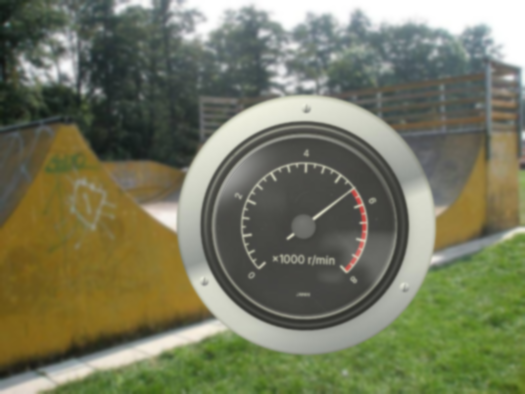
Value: 5500 rpm
